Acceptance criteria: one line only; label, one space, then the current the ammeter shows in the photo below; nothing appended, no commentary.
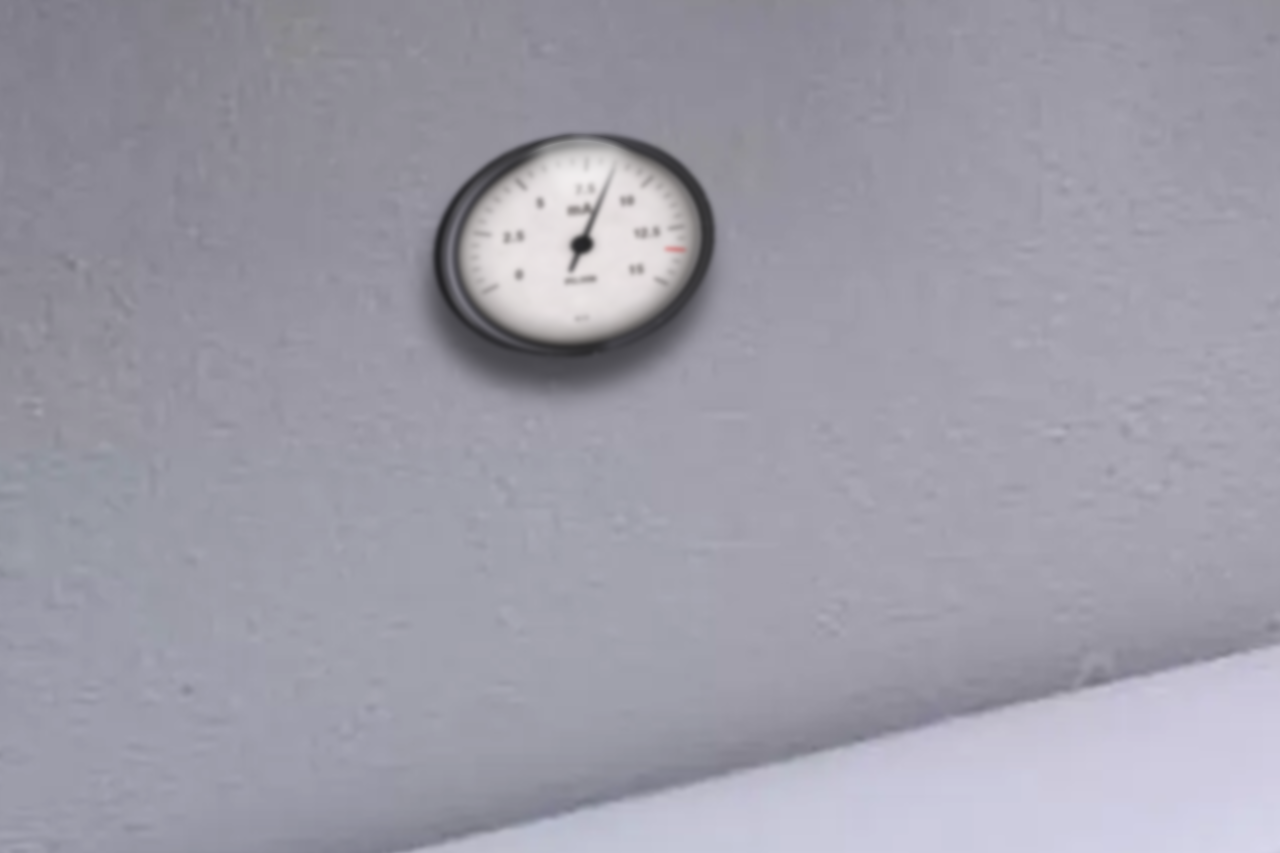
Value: 8.5 mA
